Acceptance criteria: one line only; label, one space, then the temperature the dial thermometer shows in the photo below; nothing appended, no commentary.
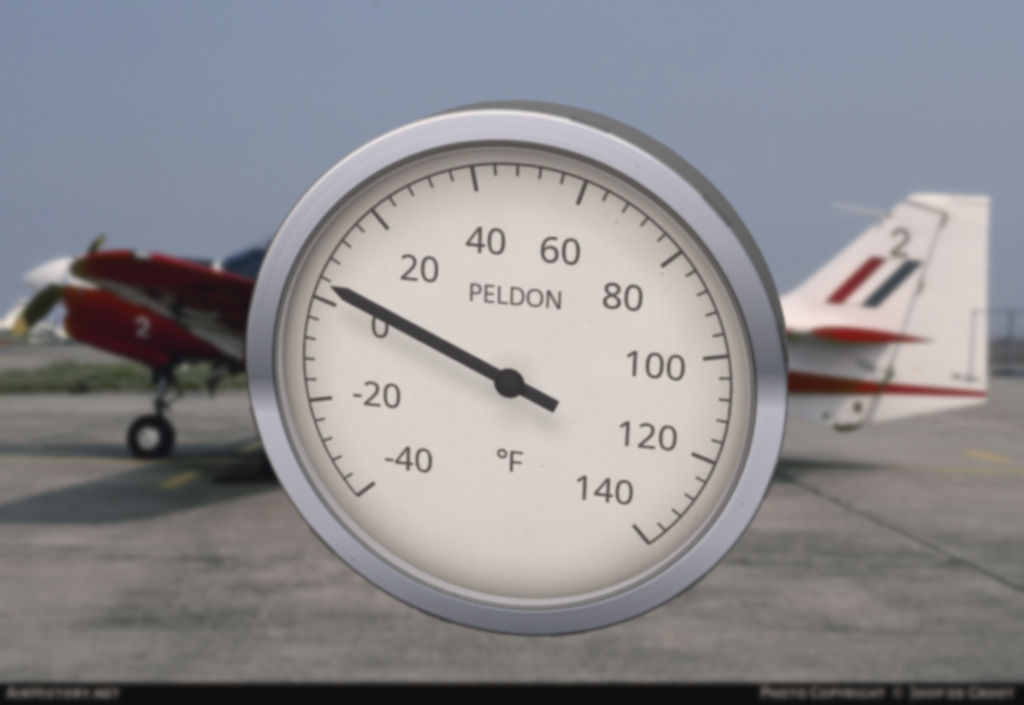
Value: 4 °F
